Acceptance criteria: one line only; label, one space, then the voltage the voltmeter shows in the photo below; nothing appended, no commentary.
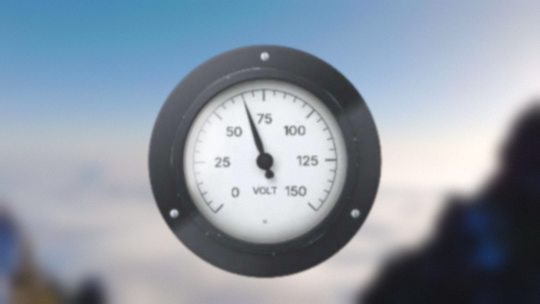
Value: 65 V
